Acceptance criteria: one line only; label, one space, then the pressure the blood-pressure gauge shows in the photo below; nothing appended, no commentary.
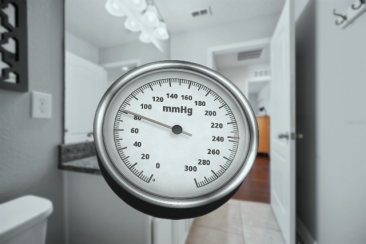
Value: 80 mmHg
